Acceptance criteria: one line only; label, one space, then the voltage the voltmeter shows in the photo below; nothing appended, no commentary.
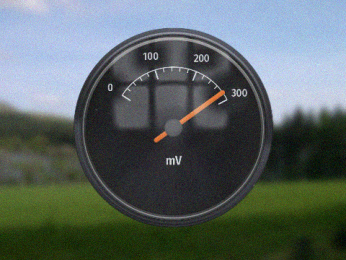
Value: 280 mV
